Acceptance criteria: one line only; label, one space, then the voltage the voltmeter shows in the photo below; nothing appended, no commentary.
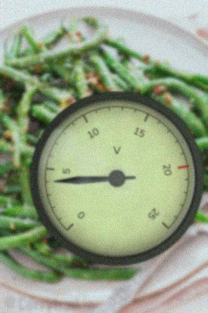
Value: 4 V
